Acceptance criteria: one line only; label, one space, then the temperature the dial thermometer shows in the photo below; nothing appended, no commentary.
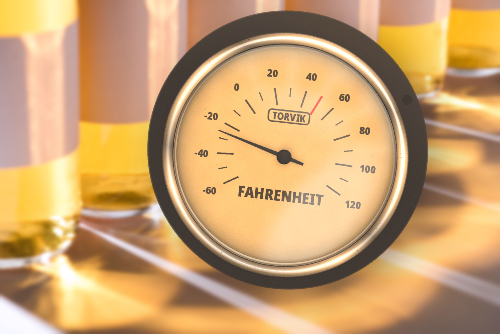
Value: -25 °F
